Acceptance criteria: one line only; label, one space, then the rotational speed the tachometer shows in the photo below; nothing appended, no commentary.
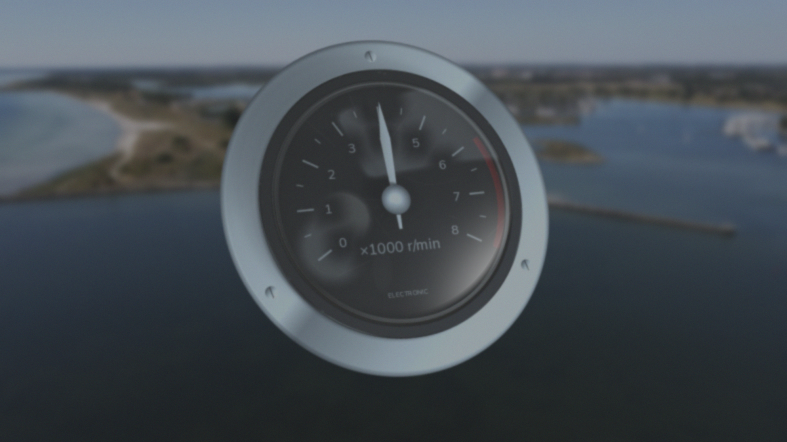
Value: 4000 rpm
